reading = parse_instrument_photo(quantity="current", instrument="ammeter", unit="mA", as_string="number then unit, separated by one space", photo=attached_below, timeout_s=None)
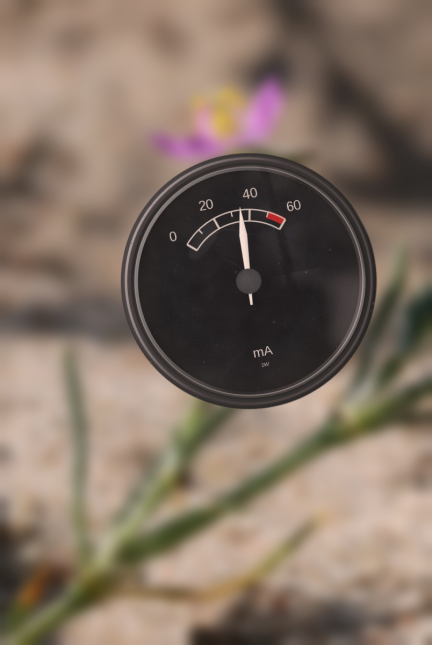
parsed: 35 mA
